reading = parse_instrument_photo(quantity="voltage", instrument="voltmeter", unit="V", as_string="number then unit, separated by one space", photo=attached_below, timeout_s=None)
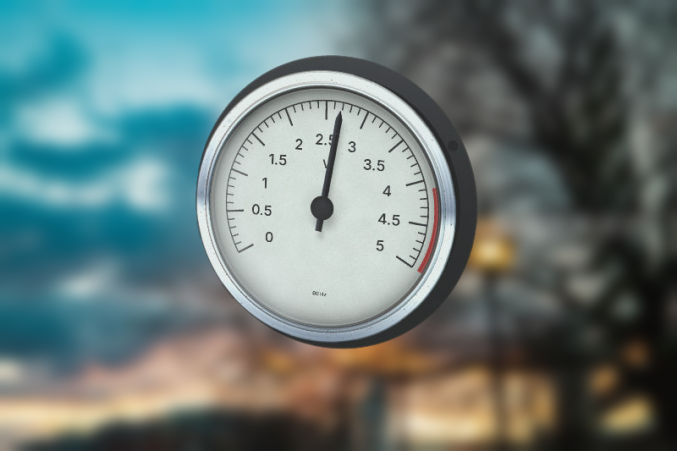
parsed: 2.7 V
